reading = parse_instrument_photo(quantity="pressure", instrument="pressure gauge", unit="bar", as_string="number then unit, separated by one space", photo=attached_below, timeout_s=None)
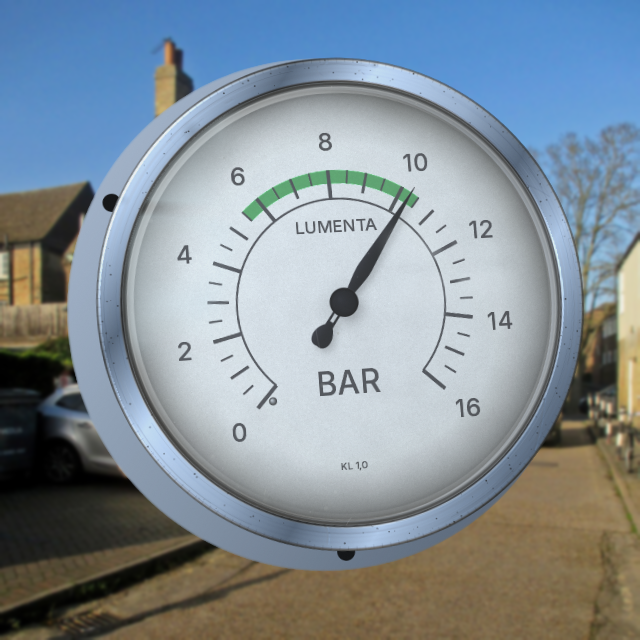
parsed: 10.25 bar
